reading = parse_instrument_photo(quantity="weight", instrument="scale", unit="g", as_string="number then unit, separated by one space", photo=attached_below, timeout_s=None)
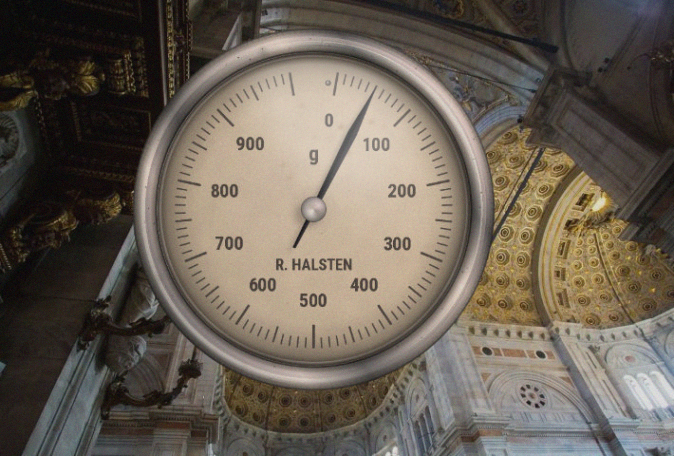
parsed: 50 g
